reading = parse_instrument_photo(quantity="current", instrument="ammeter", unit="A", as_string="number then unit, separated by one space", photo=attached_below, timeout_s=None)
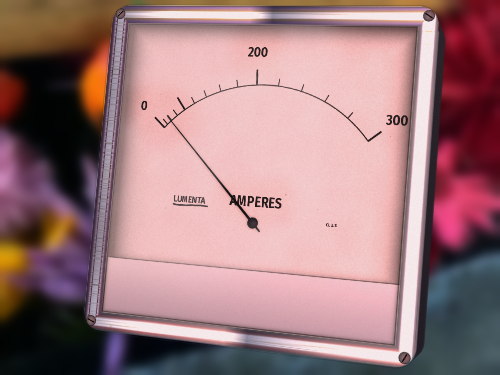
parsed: 60 A
